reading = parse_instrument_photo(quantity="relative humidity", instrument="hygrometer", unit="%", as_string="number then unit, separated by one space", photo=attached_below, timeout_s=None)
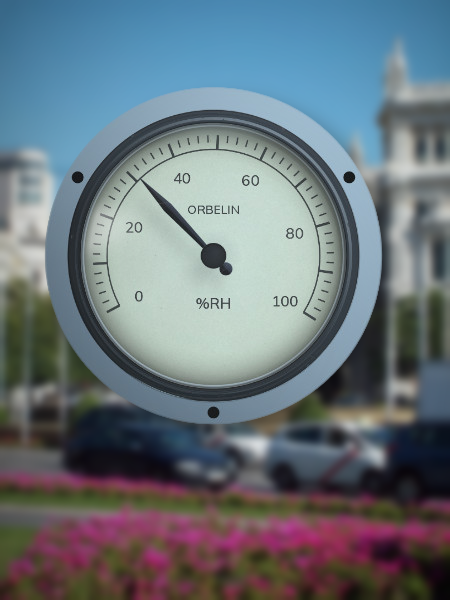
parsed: 31 %
